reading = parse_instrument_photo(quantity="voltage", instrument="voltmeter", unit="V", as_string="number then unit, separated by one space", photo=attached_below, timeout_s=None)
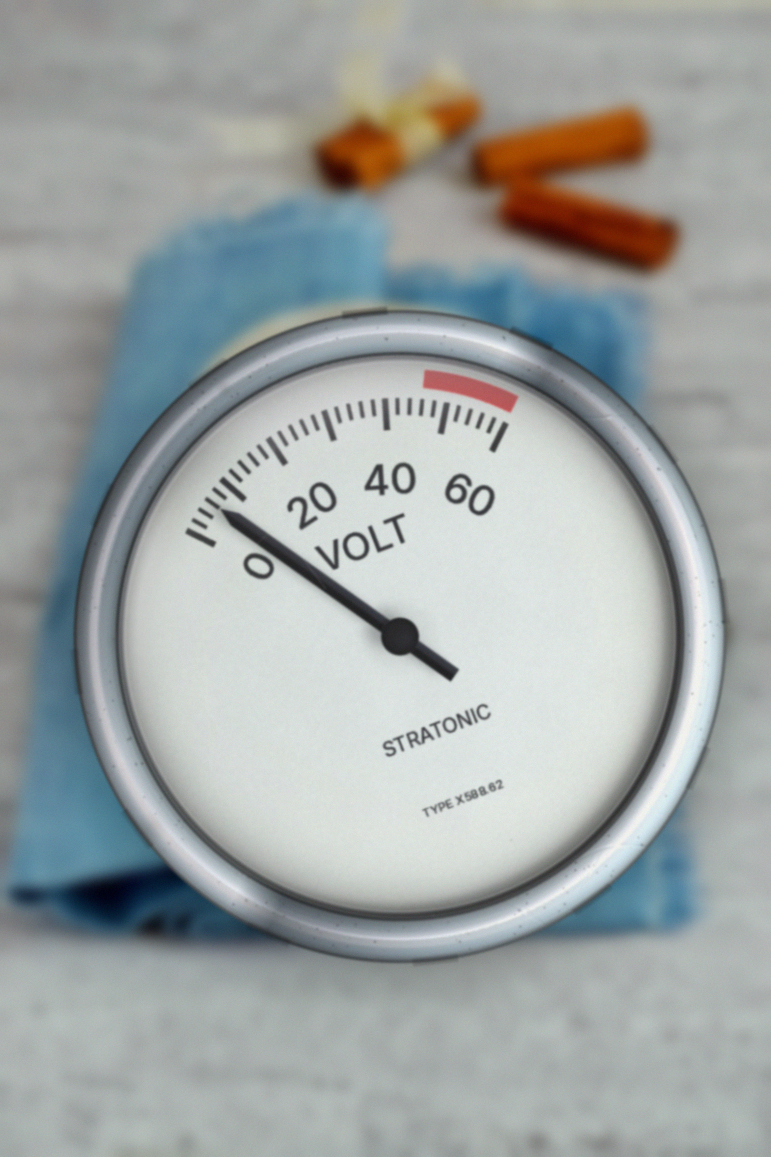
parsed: 6 V
